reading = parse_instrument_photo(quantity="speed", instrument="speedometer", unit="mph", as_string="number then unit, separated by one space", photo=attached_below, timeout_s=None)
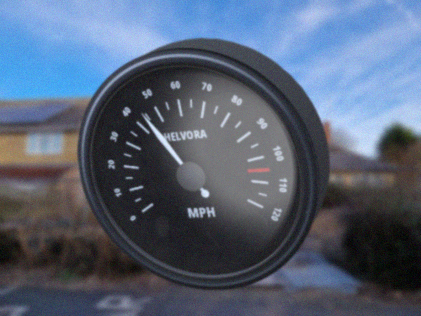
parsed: 45 mph
